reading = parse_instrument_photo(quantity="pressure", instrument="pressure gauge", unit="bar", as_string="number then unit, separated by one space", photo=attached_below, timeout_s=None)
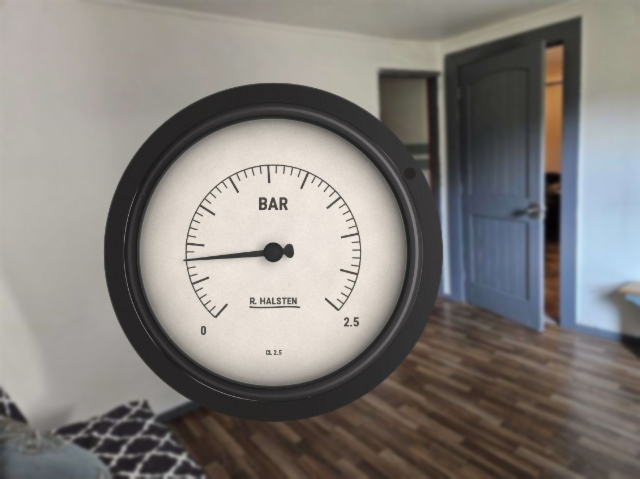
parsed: 0.4 bar
